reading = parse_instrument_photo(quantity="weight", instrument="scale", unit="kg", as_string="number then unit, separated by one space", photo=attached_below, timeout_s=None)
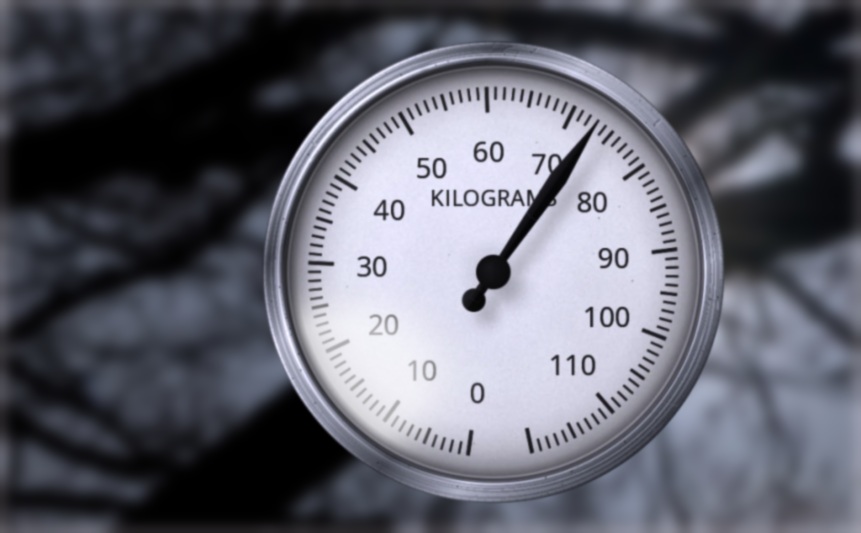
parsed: 73 kg
